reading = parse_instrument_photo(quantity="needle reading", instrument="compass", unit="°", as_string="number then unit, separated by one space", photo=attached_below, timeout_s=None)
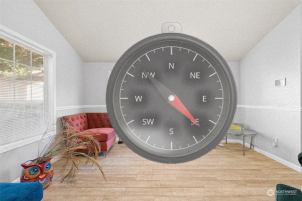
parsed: 135 °
